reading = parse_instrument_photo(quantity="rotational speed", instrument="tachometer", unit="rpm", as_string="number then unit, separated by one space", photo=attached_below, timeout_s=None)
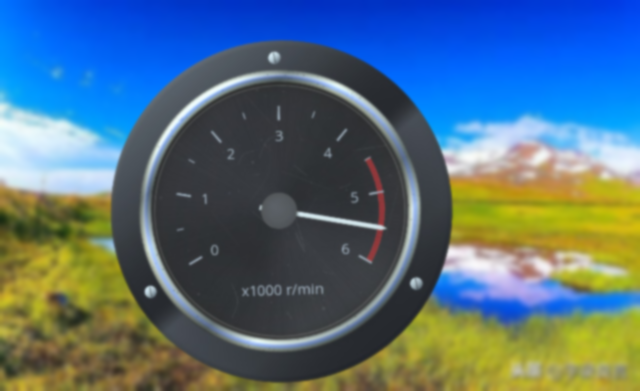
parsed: 5500 rpm
